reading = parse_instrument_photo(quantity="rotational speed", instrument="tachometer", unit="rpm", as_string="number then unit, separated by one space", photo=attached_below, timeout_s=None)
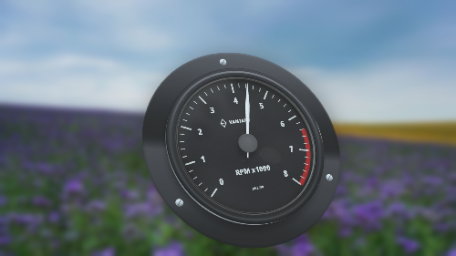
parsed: 4400 rpm
